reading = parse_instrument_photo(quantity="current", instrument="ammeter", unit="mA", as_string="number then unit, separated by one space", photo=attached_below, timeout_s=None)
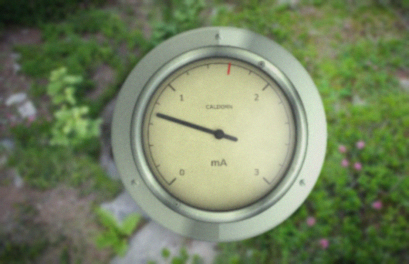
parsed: 0.7 mA
